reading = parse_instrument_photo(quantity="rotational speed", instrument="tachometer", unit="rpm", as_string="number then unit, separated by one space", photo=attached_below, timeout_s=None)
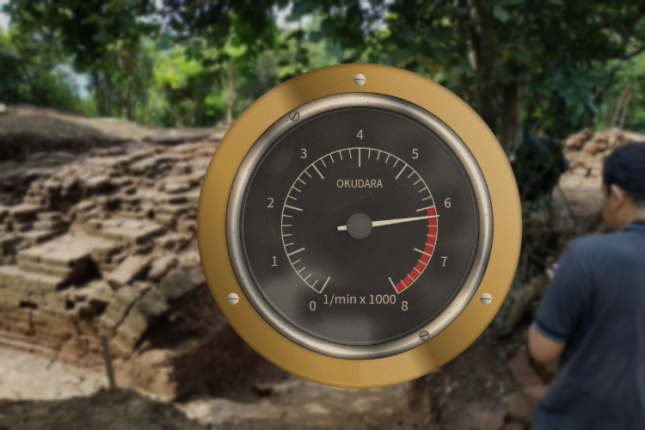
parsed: 6200 rpm
